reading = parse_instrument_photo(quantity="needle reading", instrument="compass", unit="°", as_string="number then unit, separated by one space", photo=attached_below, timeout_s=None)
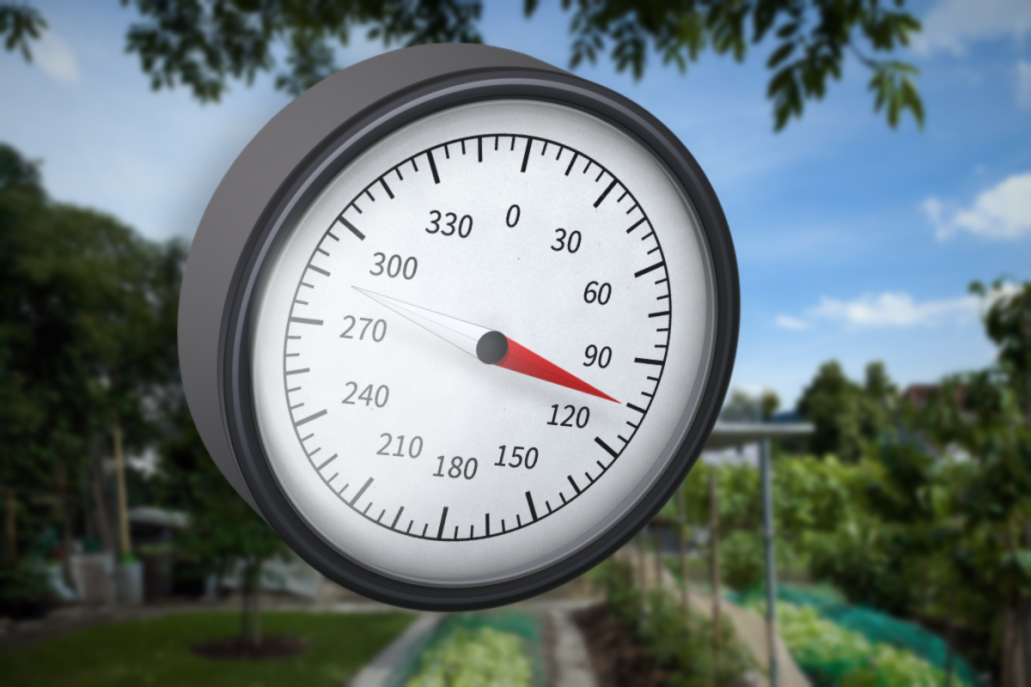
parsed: 105 °
